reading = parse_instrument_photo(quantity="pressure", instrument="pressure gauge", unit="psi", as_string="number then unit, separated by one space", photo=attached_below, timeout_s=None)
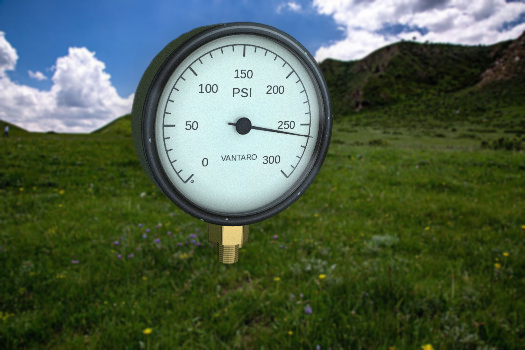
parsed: 260 psi
